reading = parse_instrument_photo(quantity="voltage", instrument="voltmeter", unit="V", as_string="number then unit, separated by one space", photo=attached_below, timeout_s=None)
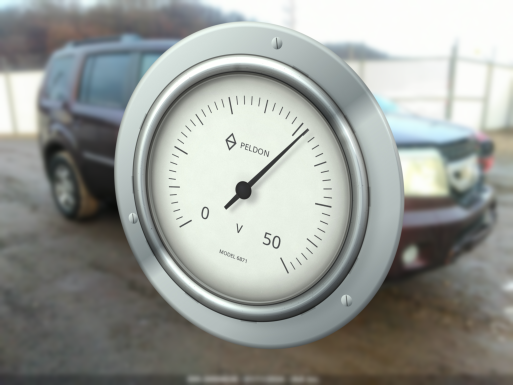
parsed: 31 V
